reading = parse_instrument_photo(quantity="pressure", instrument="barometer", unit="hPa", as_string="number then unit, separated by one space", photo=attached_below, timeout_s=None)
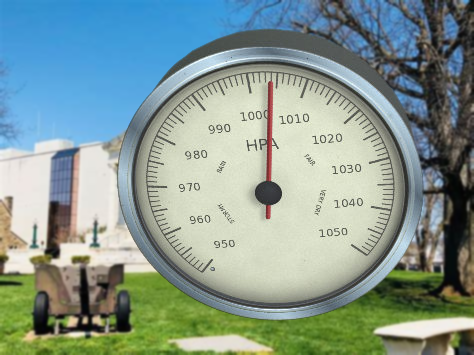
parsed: 1004 hPa
